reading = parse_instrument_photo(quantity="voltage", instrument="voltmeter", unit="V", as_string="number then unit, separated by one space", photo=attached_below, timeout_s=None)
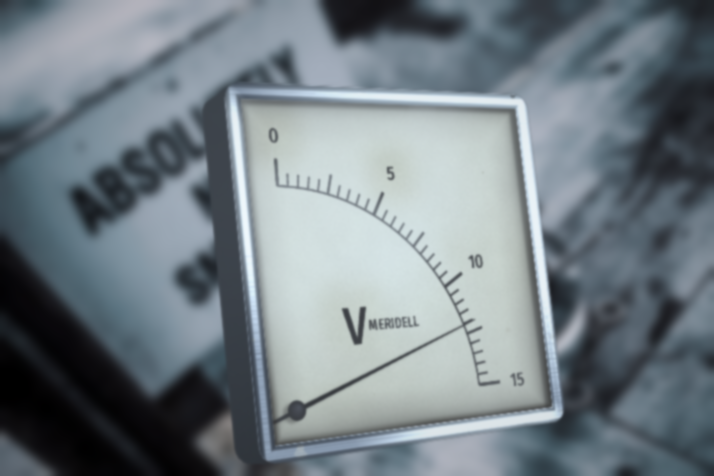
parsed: 12 V
